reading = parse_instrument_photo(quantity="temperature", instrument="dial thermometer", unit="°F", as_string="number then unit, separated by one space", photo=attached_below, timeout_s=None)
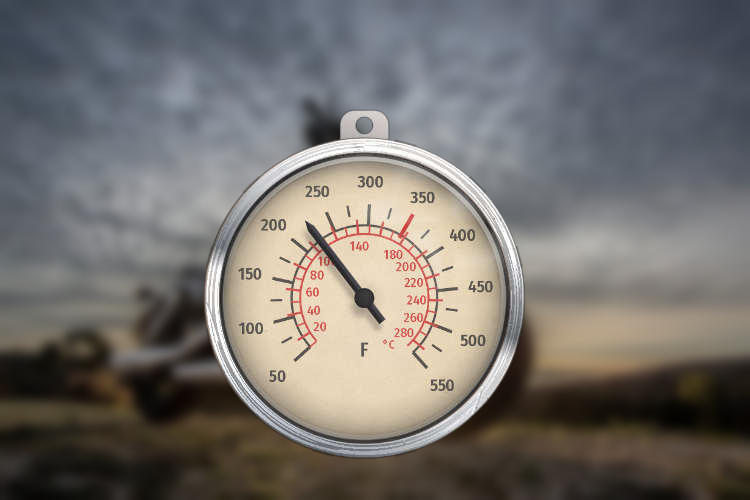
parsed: 225 °F
